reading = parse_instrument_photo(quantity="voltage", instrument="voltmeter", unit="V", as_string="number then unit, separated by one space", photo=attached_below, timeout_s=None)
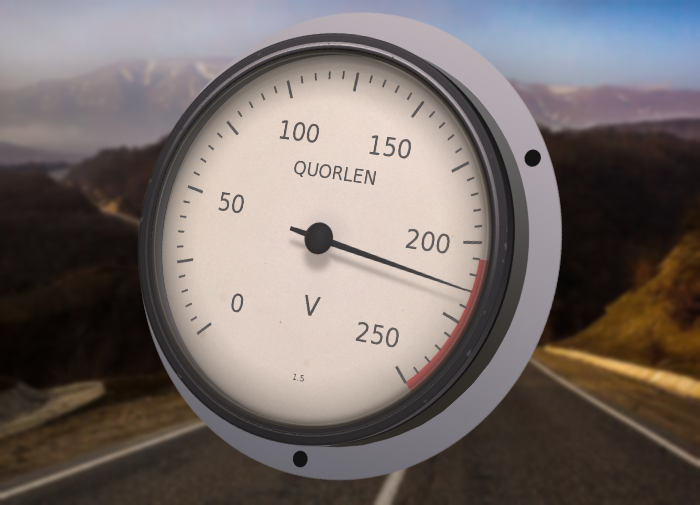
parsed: 215 V
